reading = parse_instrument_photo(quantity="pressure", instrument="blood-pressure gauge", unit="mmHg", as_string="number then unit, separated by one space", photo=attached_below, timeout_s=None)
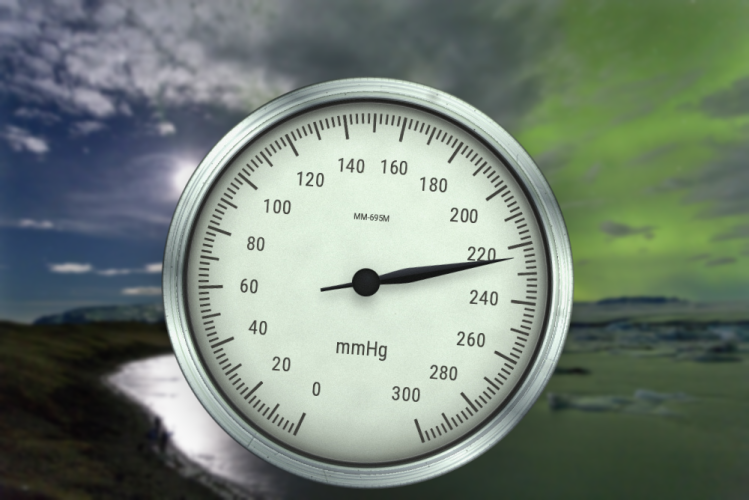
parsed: 224 mmHg
